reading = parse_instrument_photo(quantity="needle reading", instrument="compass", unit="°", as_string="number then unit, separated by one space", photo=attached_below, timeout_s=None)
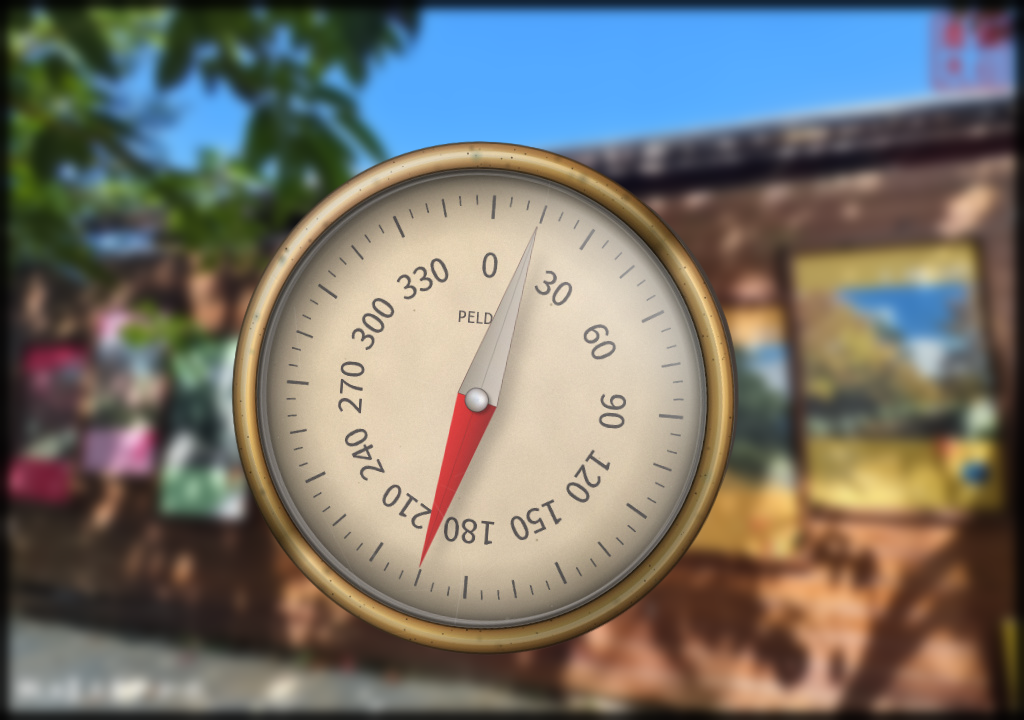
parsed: 195 °
